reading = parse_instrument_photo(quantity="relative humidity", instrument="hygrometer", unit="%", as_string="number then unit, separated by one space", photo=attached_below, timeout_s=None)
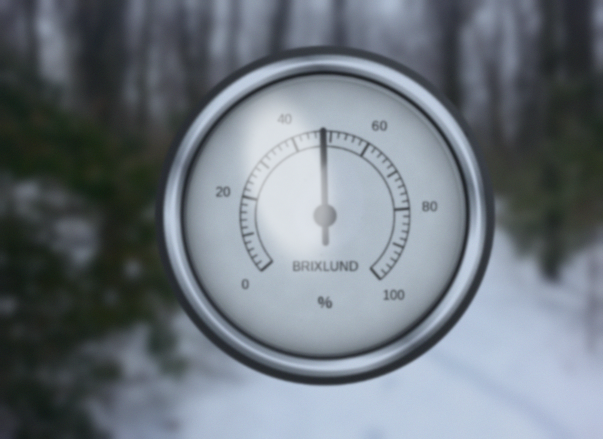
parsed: 48 %
